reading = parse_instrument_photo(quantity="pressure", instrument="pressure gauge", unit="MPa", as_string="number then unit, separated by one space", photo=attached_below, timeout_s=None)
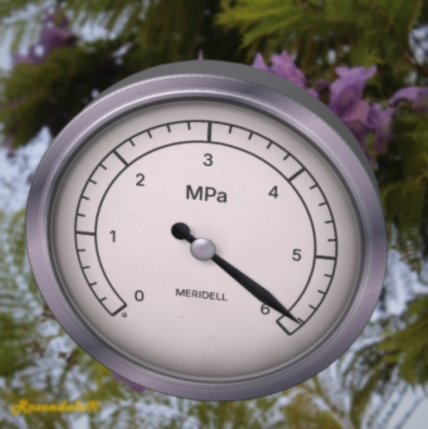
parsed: 5.8 MPa
